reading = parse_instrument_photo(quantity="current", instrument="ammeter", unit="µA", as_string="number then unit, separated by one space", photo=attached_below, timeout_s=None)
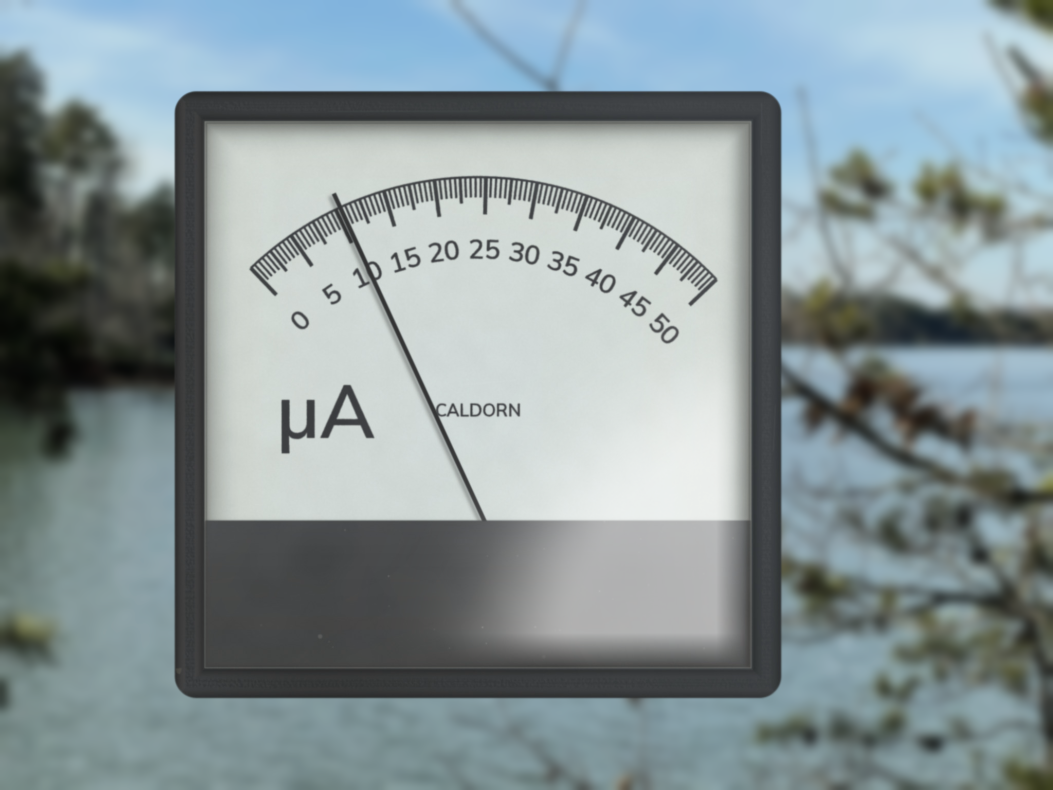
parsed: 10.5 µA
